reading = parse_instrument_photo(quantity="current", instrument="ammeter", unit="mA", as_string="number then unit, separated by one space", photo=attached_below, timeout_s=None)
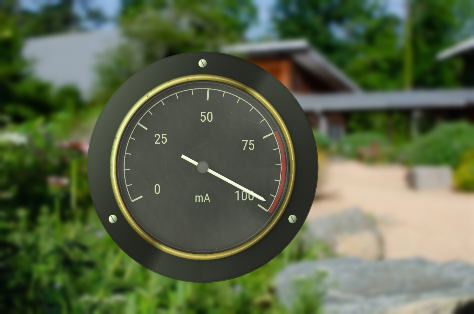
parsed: 97.5 mA
